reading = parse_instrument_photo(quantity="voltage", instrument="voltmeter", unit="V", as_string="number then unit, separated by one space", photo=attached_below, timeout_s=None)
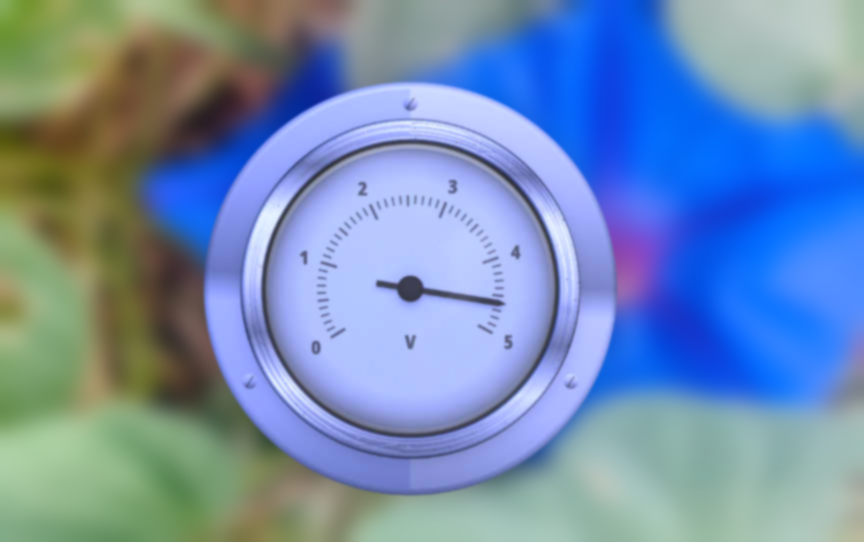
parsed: 4.6 V
